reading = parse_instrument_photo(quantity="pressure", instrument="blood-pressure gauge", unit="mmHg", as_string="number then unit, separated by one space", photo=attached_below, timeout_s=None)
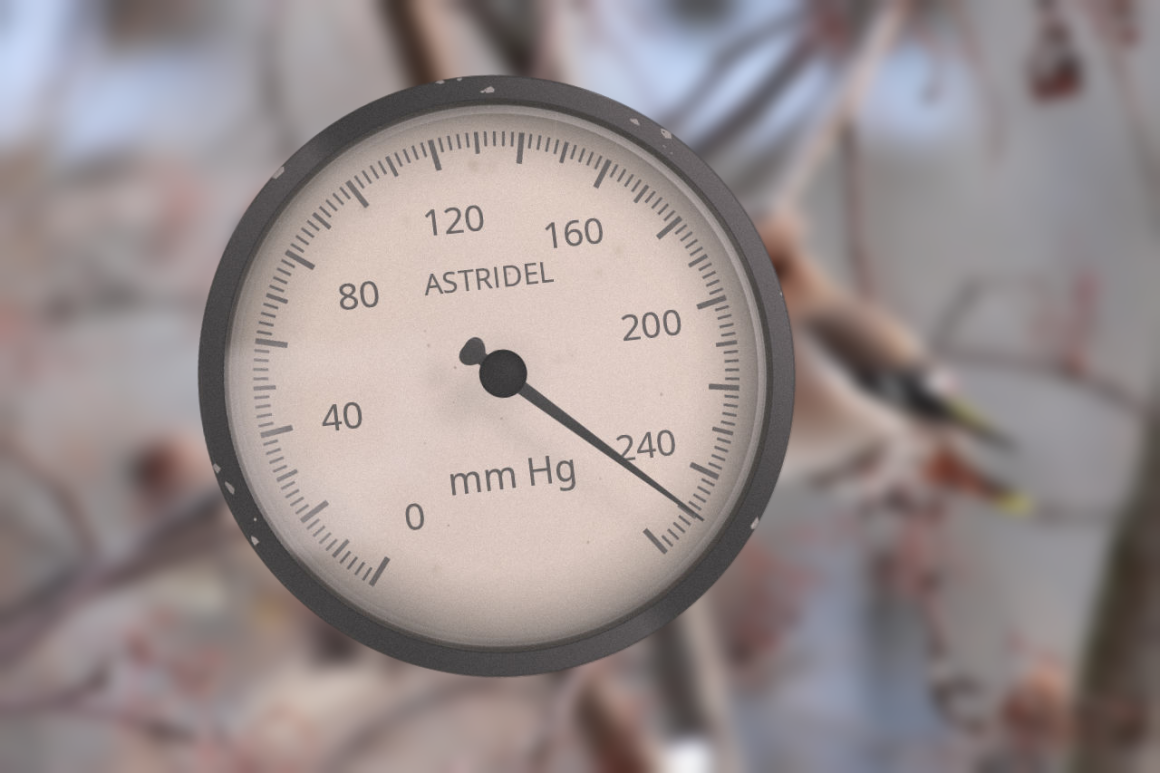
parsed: 250 mmHg
